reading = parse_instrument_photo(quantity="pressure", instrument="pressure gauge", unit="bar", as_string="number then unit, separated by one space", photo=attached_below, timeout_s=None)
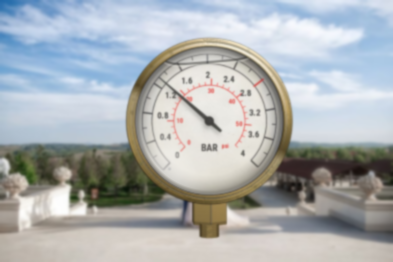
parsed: 1.3 bar
